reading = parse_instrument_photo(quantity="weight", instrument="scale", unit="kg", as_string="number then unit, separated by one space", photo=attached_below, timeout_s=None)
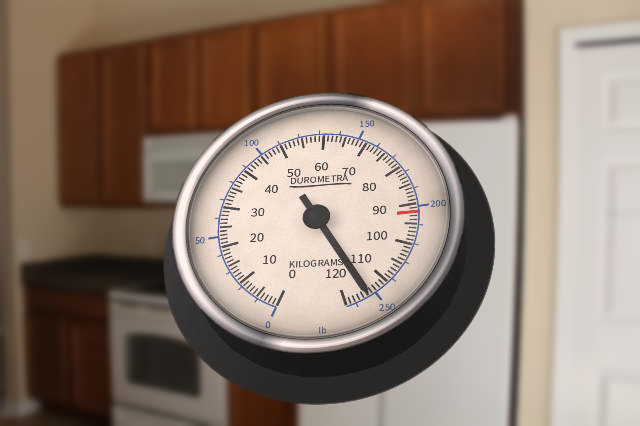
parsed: 115 kg
